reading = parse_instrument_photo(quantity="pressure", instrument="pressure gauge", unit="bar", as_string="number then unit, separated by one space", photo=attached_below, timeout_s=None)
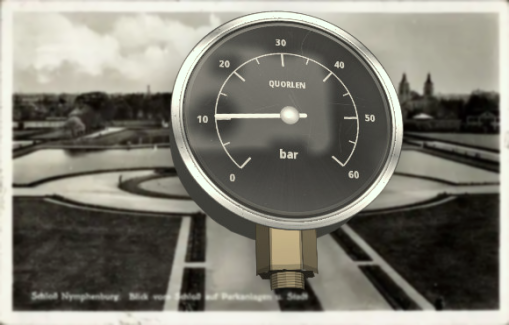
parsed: 10 bar
